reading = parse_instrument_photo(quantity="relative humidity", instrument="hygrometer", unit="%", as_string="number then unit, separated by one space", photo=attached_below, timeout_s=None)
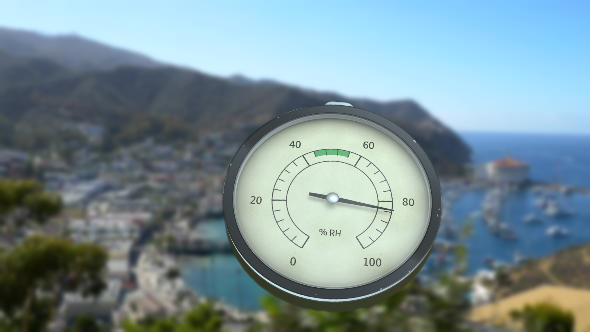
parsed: 84 %
